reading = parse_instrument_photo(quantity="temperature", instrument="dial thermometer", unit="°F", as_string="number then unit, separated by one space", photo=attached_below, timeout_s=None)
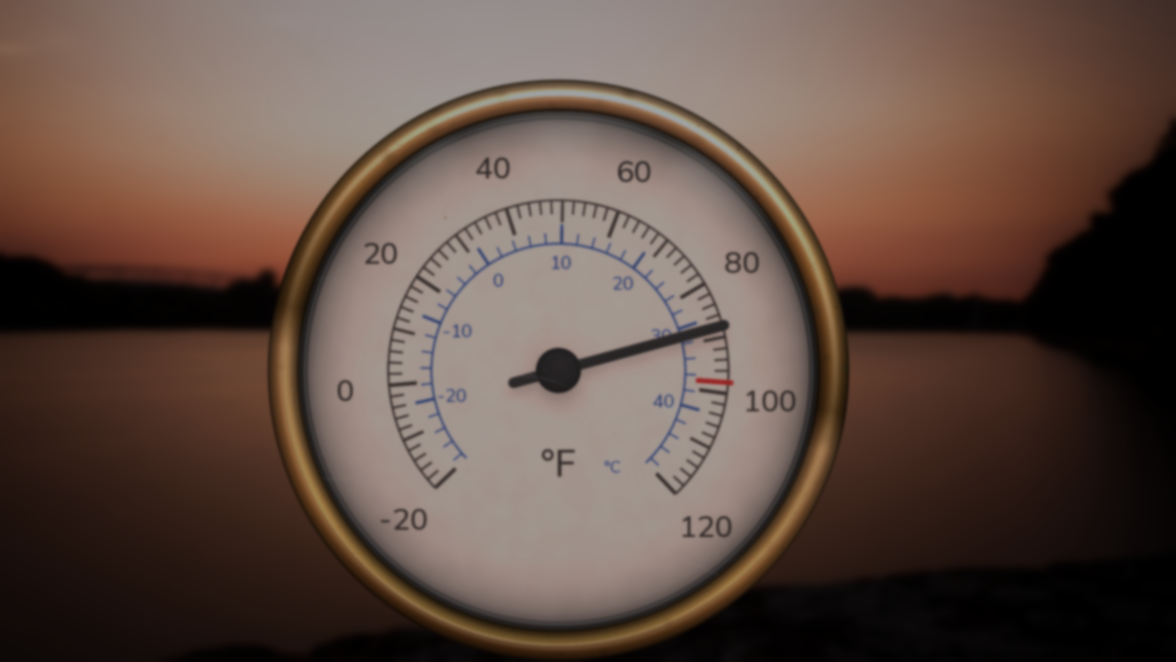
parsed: 88 °F
